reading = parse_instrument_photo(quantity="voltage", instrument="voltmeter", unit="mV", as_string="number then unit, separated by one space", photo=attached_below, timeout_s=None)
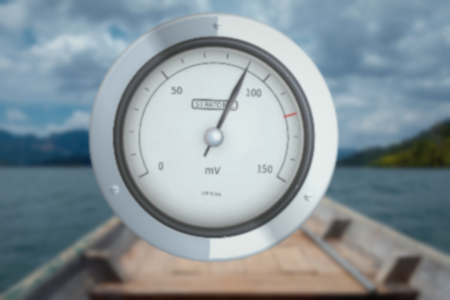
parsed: 90 mV
